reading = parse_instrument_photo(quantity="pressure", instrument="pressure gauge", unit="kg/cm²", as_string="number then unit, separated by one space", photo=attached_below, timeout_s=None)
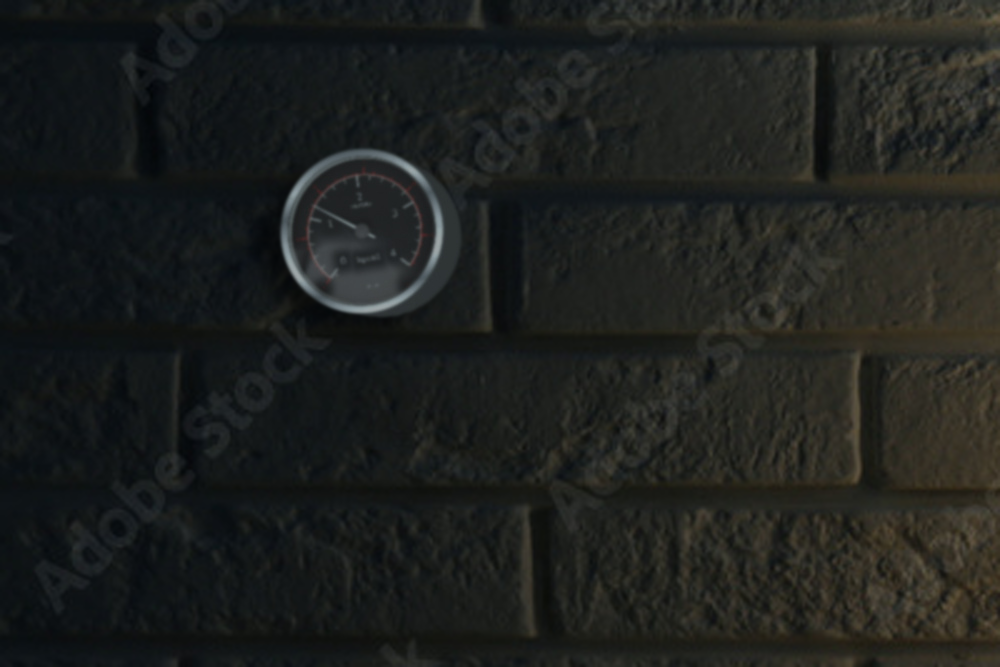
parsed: 1.2 kg/cm²
